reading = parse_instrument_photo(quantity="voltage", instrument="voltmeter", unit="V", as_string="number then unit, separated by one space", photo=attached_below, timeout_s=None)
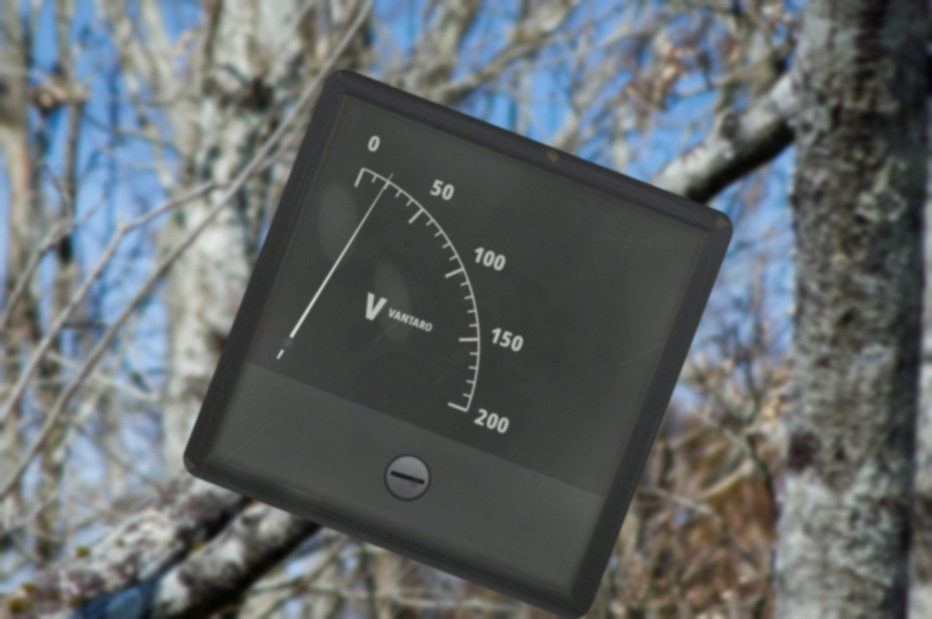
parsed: 20 V
